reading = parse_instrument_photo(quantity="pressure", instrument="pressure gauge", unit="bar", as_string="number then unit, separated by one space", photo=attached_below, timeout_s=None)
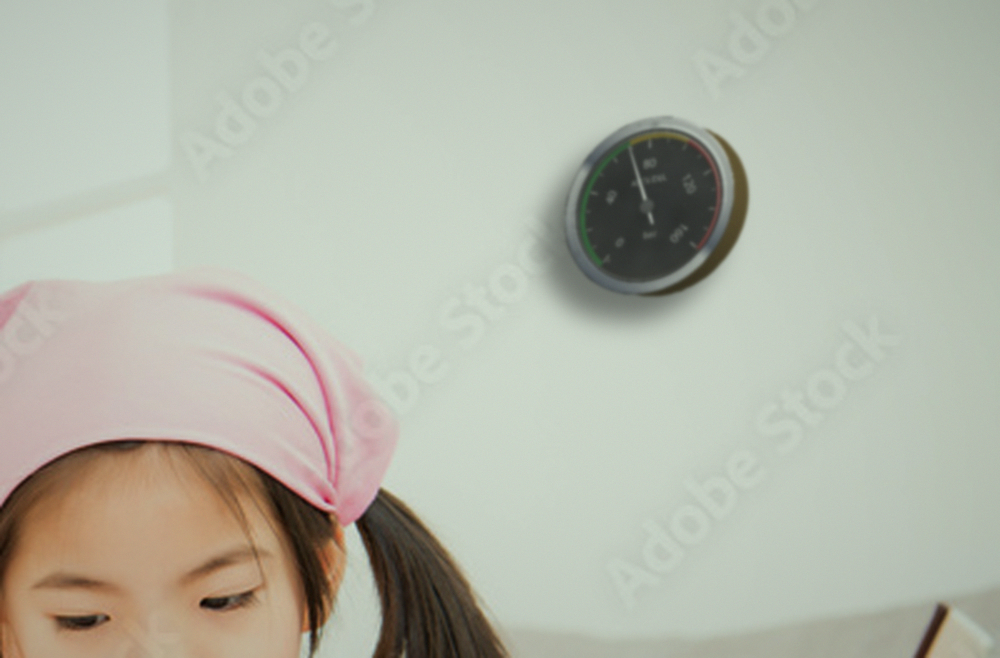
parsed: 70 bar
